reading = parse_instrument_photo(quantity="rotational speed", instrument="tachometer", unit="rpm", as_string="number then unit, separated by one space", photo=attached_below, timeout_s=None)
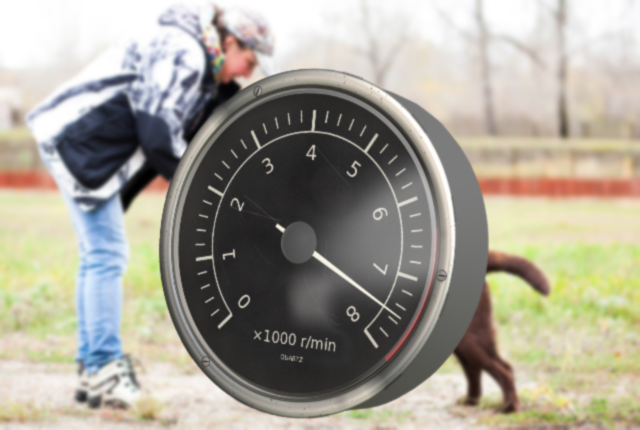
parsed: 7500 rpm
